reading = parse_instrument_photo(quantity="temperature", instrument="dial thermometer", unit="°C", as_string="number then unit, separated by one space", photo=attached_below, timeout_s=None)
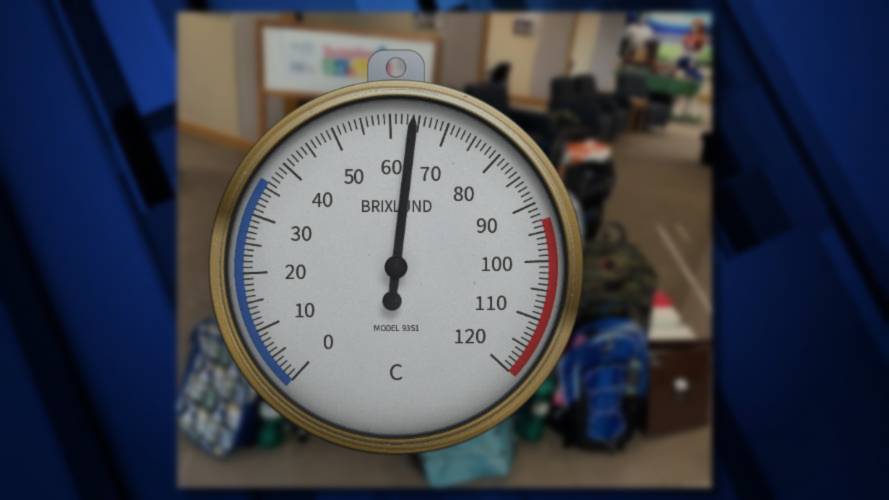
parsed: 64 °C
